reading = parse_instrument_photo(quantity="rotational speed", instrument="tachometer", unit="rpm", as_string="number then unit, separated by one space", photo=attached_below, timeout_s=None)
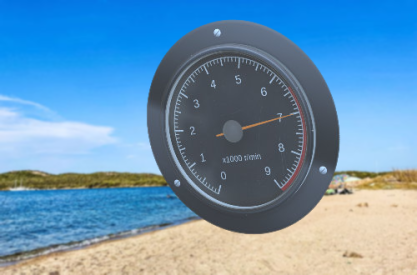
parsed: 7000 rpm
